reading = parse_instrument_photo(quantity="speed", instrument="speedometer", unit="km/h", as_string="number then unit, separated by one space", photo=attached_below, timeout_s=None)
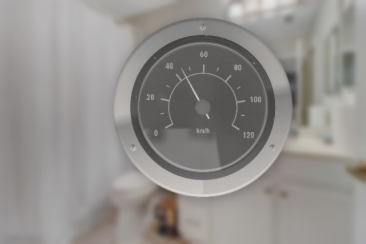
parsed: 45 km/h
